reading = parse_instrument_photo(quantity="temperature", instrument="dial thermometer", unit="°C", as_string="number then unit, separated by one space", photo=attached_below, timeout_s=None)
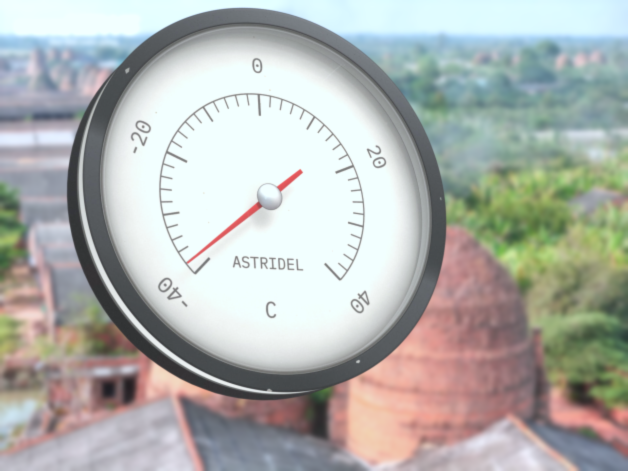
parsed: -38 °C
